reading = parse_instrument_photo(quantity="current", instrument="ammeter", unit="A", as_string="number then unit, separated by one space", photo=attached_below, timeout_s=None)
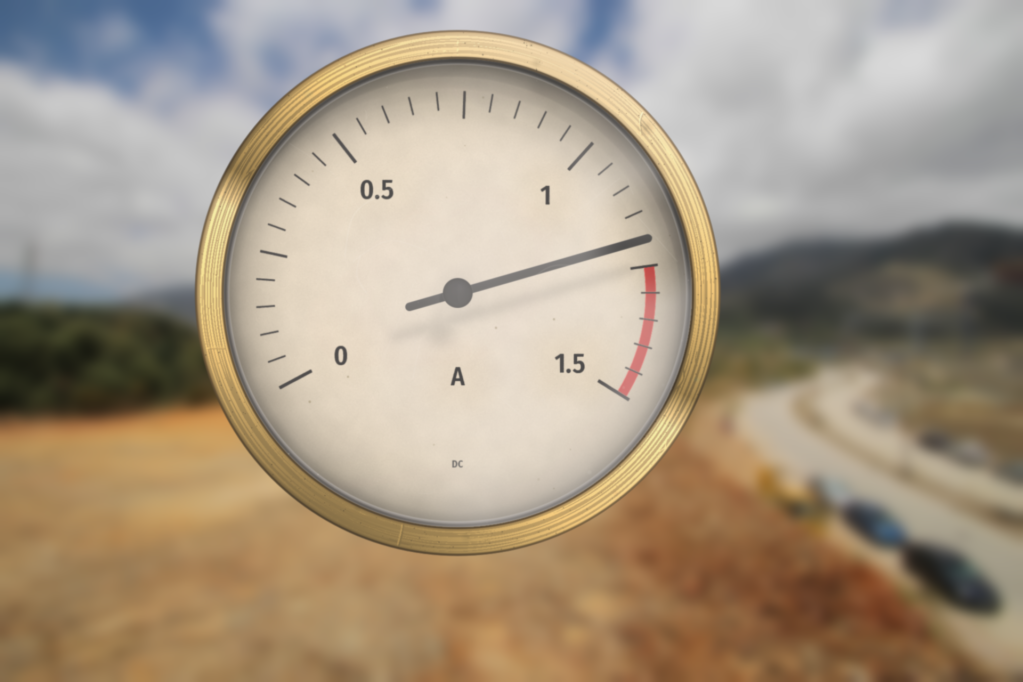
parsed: 1.2 A
